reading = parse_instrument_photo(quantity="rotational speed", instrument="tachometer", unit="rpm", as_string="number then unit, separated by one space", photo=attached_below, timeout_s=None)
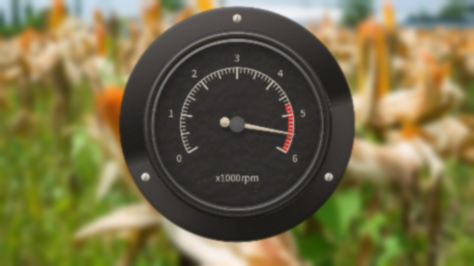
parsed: 5500 rpm
